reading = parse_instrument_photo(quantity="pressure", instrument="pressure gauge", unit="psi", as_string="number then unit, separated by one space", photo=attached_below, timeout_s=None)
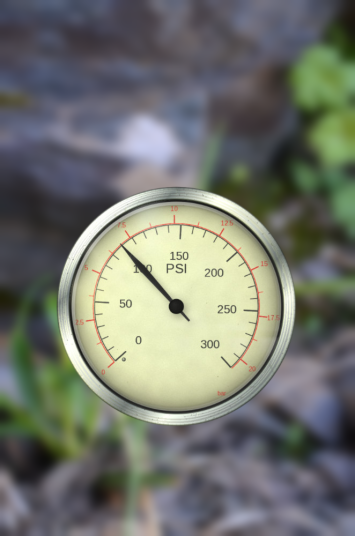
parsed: 100 psi
